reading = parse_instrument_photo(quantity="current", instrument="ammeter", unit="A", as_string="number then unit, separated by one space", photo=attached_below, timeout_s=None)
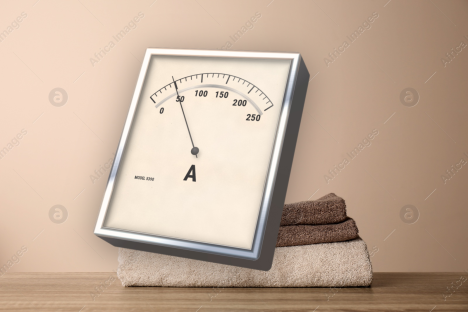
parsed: 50 A
